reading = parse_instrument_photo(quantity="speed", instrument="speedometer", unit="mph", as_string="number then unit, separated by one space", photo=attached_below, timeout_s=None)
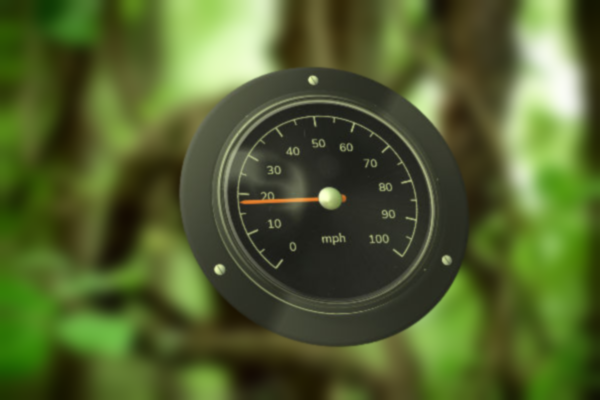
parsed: 17.5 mph
